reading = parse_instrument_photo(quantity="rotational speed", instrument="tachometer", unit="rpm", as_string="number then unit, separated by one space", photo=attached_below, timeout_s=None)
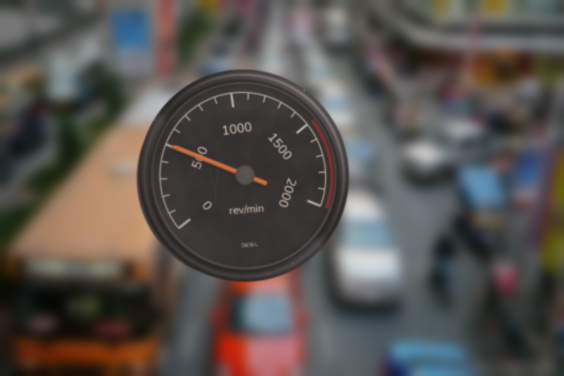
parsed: 500 rpm
